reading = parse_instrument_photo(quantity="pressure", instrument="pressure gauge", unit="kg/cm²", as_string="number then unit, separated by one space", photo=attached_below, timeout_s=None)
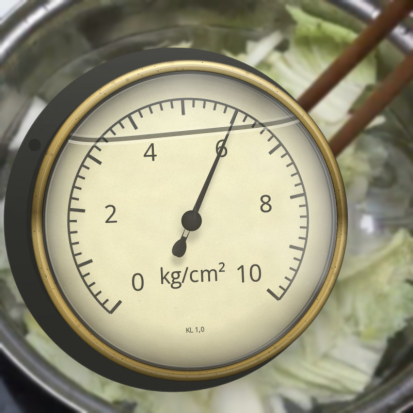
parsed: 6 kg/cm²
